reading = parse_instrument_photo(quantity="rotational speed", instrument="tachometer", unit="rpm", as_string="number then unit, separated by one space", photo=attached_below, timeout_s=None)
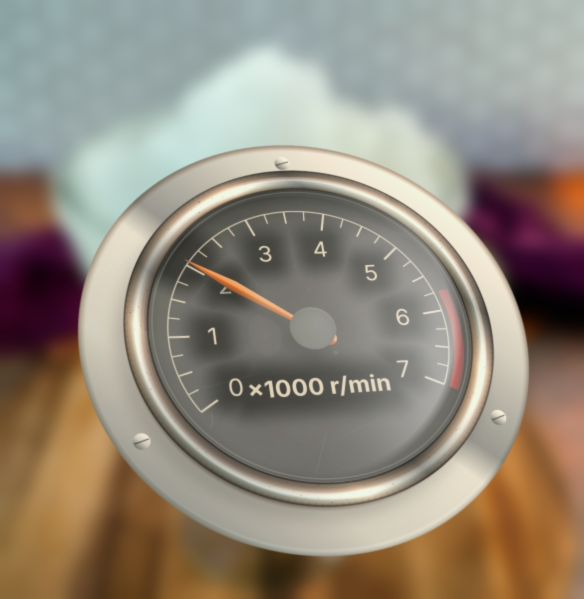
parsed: 2000 rpm
